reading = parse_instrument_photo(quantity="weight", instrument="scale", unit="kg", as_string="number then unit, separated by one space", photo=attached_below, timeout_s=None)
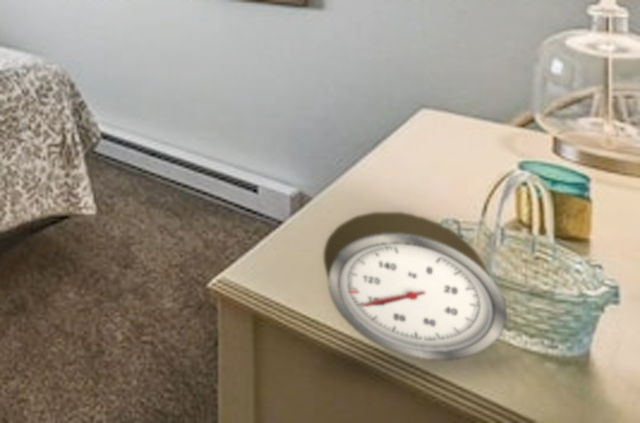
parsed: 100 kg
